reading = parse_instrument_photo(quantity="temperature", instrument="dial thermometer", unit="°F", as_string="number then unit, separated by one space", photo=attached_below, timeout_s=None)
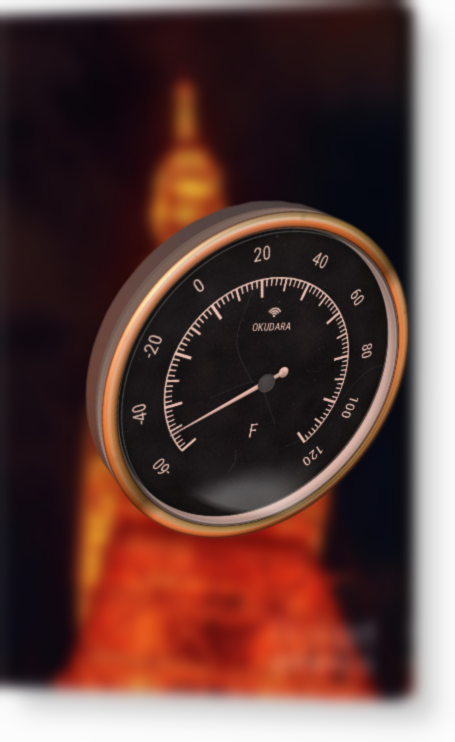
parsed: -50 °F
